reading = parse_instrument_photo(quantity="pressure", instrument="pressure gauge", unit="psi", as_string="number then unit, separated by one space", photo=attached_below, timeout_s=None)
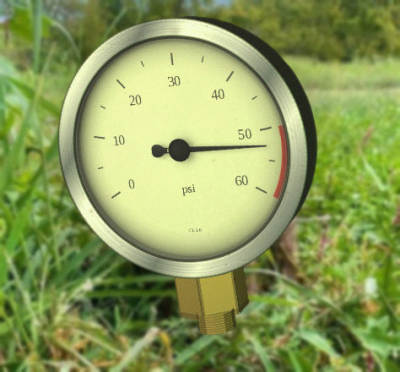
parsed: 52.5 psi
